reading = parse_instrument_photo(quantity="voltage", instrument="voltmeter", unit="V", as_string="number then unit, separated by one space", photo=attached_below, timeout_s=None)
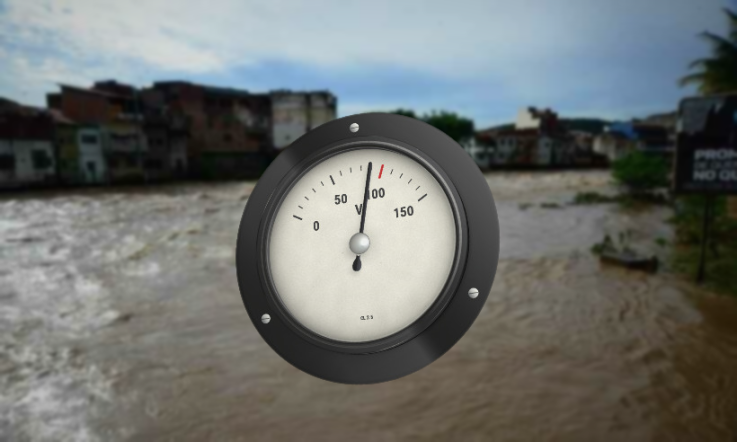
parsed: 90 V
